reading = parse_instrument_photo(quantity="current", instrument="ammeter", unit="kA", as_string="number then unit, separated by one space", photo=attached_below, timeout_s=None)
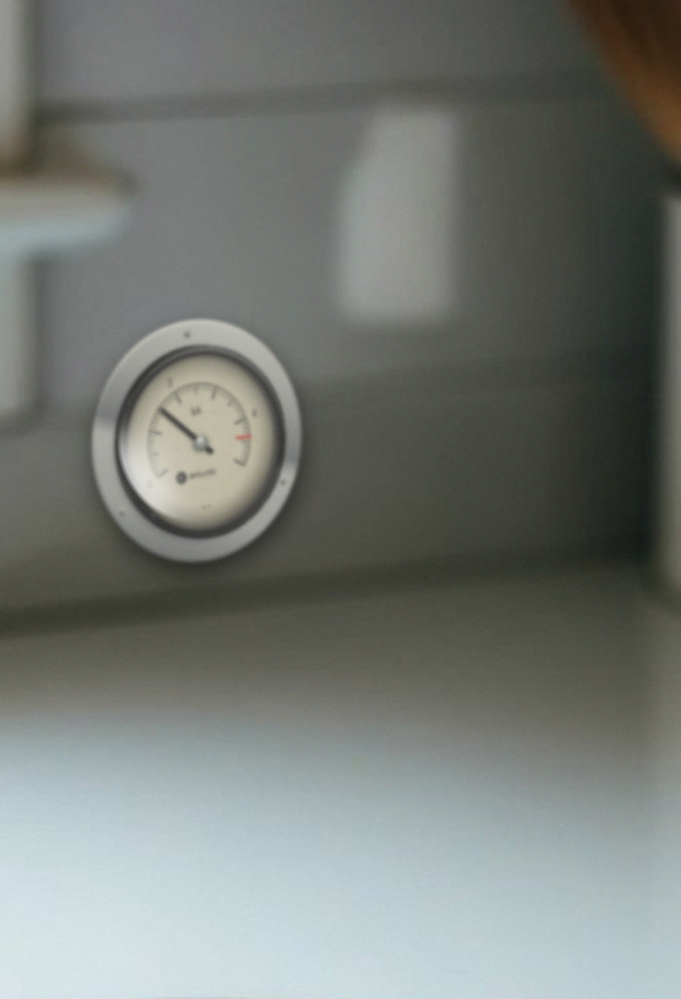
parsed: 1.5 kA
